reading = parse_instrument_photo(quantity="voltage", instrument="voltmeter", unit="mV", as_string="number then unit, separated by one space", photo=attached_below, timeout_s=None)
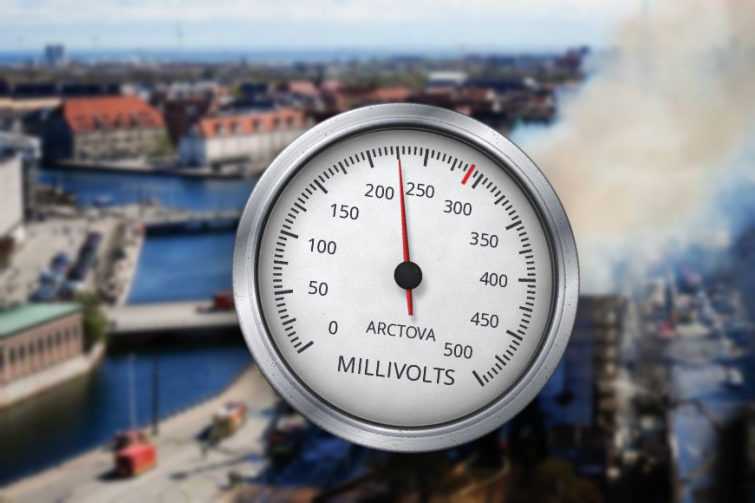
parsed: 225 mV
